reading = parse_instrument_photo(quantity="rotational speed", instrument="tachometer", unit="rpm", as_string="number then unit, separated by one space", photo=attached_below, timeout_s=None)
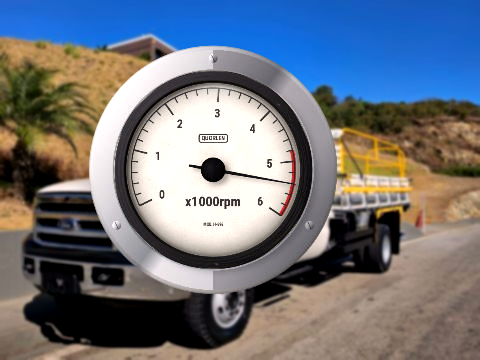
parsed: 5400 rpm
